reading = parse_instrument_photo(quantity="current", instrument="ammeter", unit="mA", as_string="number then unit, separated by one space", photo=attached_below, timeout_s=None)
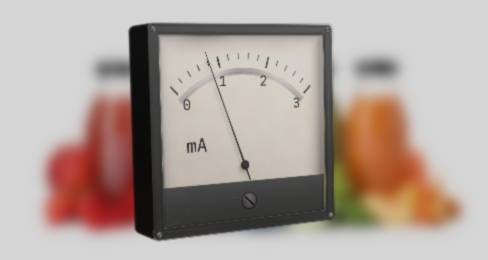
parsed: 0.8 mA
